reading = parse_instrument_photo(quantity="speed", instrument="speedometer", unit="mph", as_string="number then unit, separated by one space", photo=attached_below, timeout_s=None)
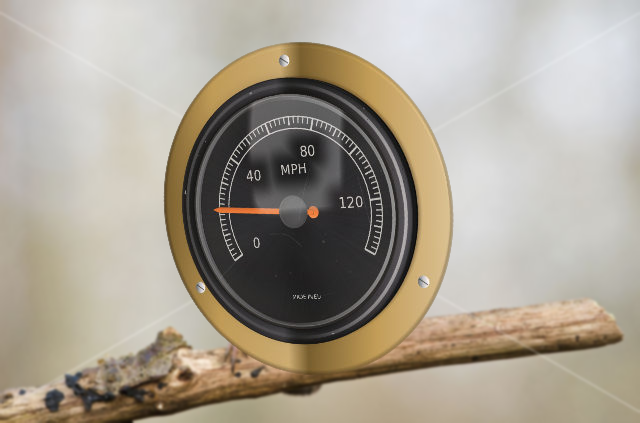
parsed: 20 mph
